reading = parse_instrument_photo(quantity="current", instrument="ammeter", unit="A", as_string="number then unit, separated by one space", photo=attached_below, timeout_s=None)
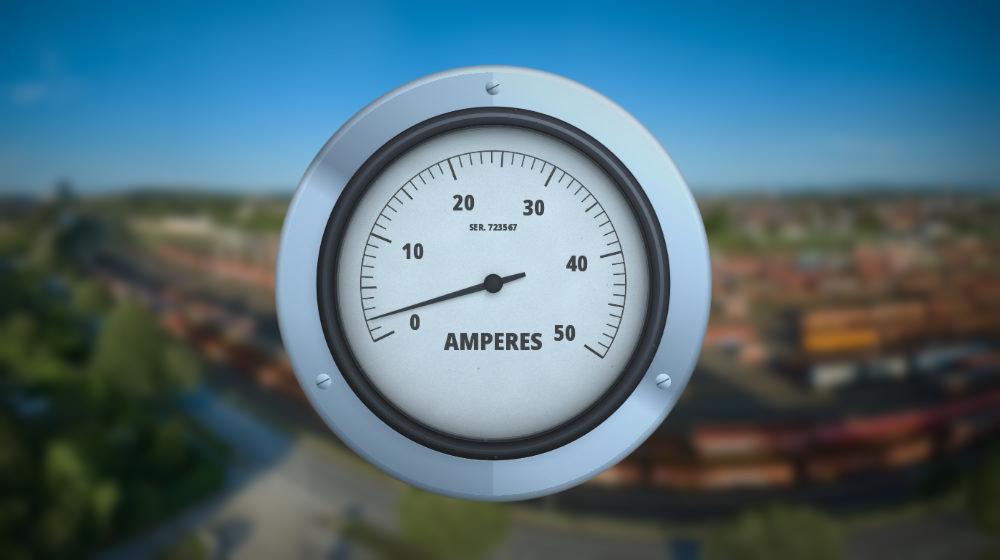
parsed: 2 A
